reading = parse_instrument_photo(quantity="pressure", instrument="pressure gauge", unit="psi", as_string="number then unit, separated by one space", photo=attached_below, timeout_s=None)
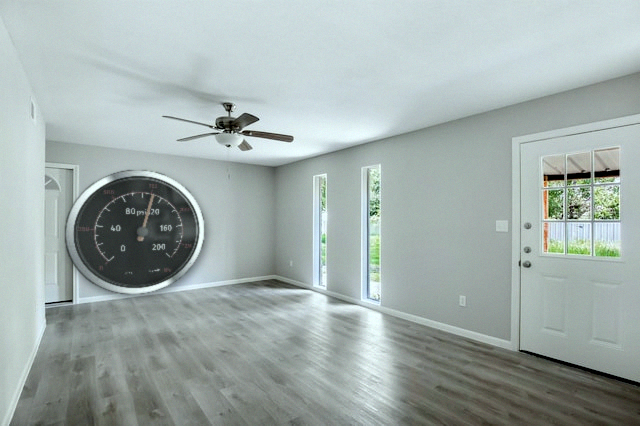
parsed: 110 psi
